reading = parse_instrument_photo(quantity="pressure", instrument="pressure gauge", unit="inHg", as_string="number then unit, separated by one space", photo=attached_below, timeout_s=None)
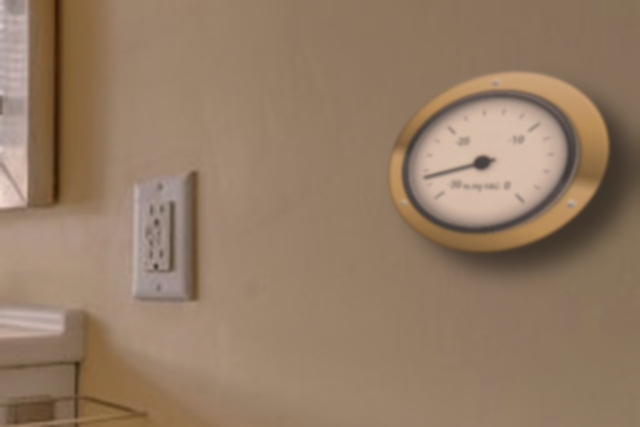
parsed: -27 inHg
